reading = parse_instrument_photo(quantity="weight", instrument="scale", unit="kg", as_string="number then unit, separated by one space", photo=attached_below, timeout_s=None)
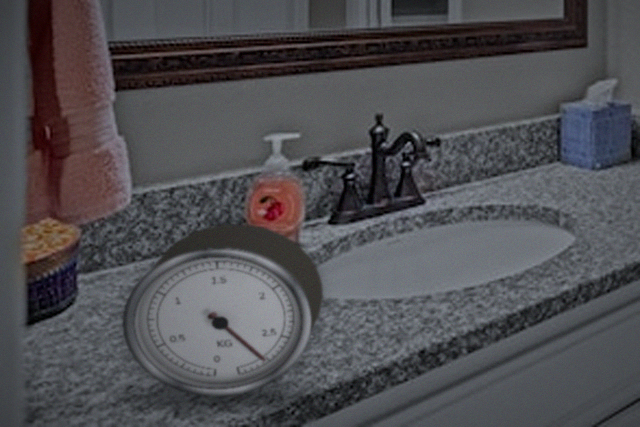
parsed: 2.75 kg
